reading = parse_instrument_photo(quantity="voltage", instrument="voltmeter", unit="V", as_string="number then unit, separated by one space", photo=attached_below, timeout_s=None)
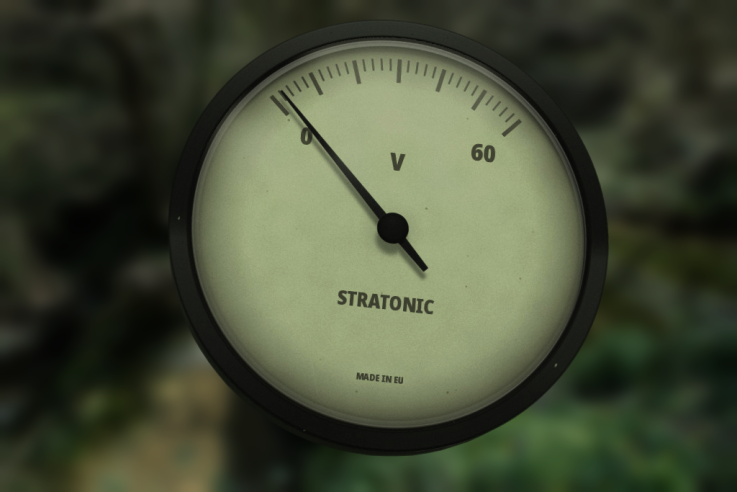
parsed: 2 V
